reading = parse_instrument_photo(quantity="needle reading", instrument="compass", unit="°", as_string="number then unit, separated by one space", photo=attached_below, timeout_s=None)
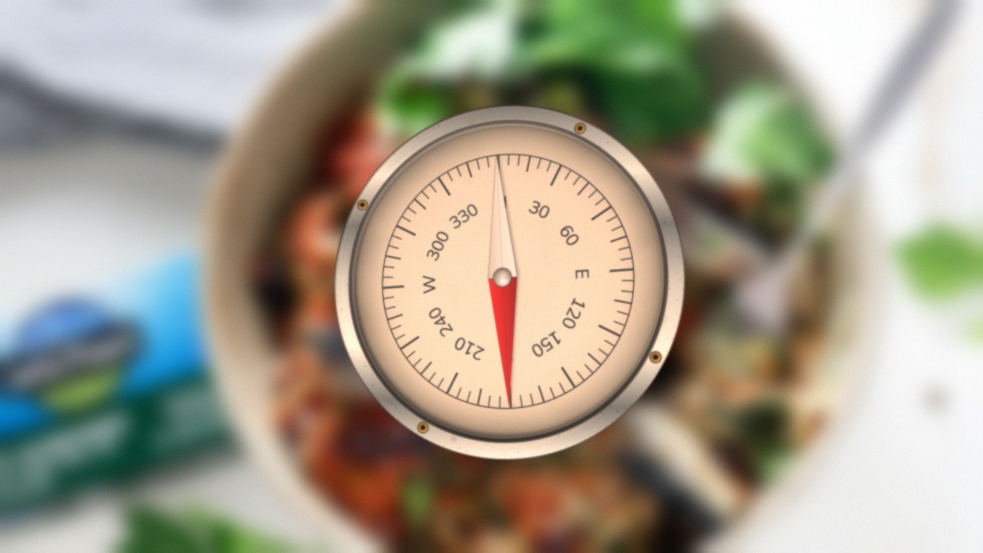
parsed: 180 °
